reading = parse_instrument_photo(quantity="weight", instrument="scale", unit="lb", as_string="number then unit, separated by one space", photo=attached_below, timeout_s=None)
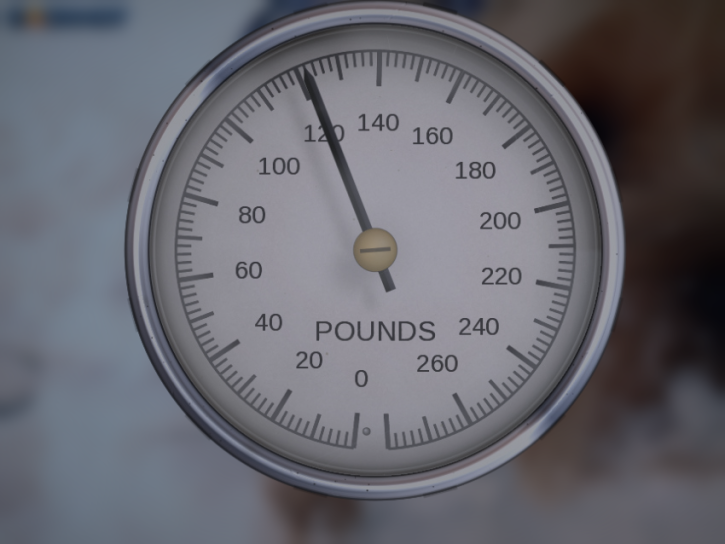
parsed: 122 lb
